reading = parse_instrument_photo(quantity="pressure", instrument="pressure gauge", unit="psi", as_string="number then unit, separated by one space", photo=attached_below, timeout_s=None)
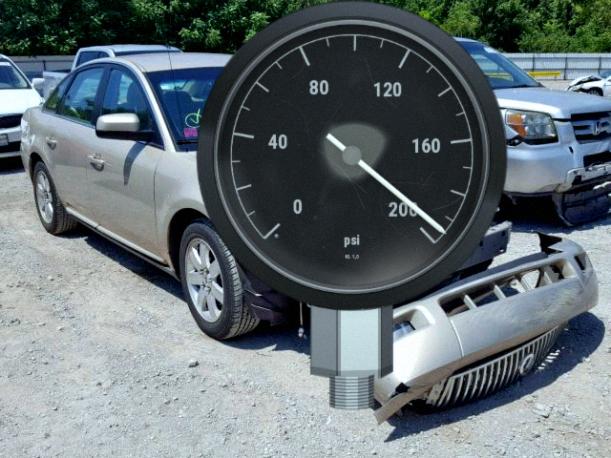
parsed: 195 psi
